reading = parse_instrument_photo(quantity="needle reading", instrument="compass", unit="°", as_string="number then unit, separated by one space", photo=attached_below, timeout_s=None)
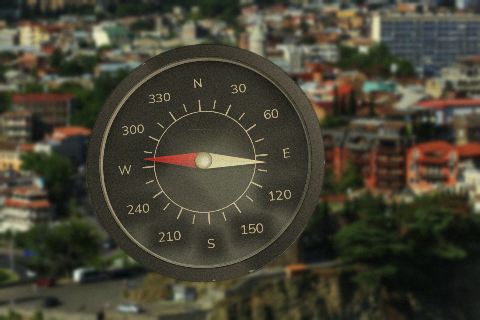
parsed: 277.5 °
